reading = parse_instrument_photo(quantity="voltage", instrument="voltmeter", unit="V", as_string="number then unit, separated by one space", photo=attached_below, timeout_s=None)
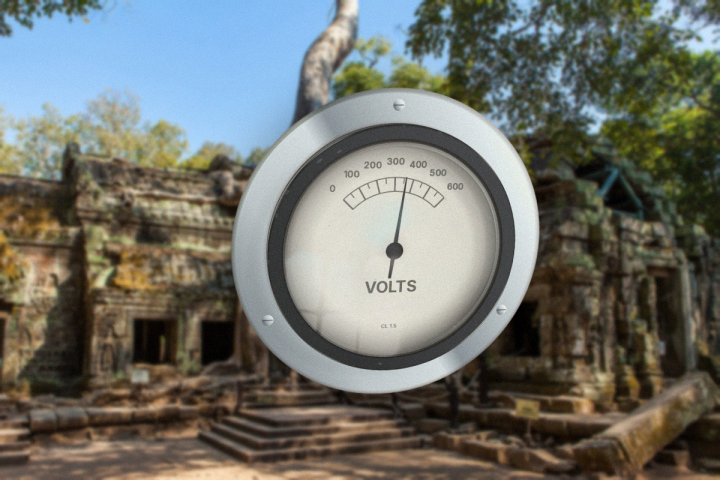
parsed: 350 V
